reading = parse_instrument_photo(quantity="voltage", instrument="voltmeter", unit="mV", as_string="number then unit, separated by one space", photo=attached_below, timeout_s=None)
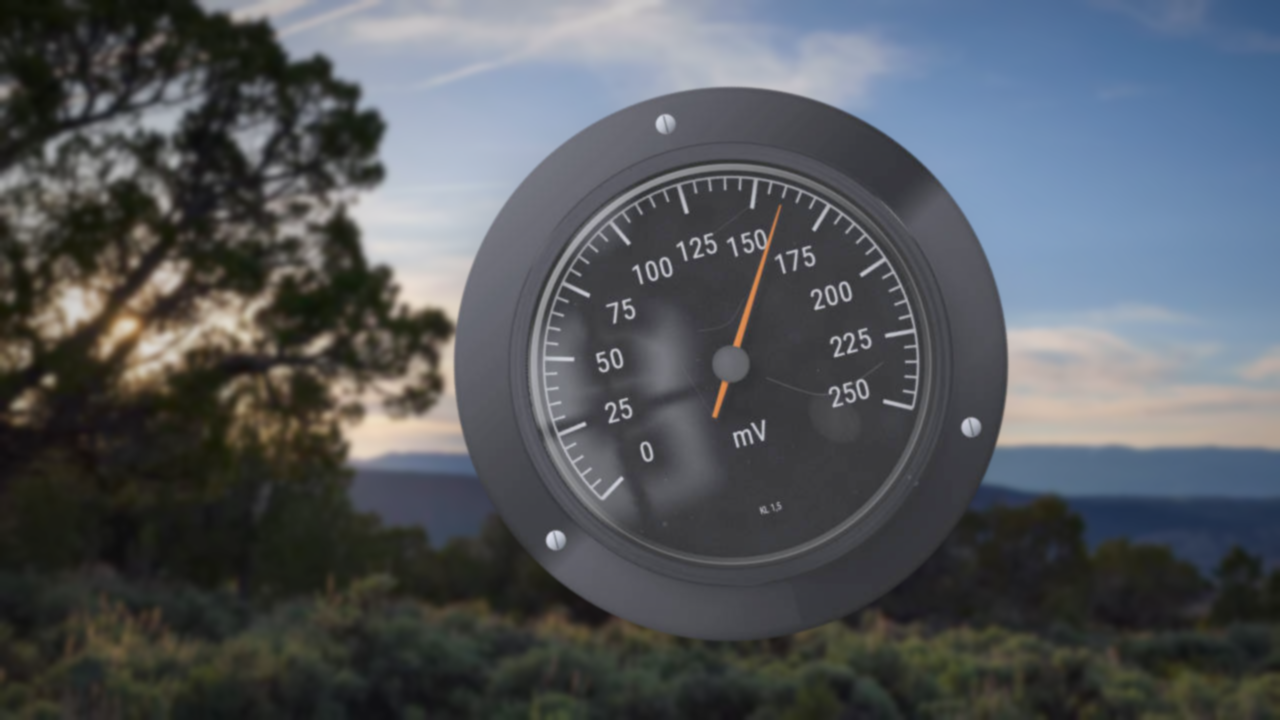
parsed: 160 mV
